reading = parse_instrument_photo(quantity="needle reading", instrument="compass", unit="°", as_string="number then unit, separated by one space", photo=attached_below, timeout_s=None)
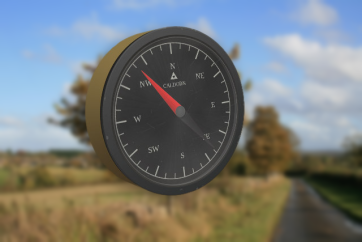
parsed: 320 °
